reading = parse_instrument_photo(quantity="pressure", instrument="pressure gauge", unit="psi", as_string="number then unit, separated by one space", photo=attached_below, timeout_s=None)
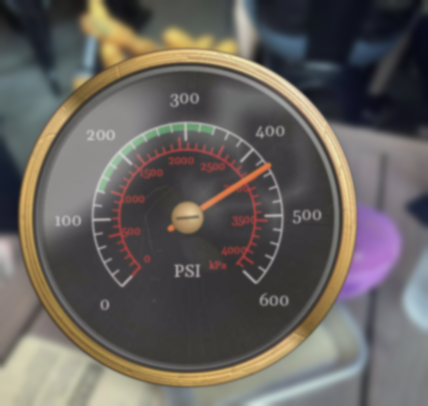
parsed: 430 psi
